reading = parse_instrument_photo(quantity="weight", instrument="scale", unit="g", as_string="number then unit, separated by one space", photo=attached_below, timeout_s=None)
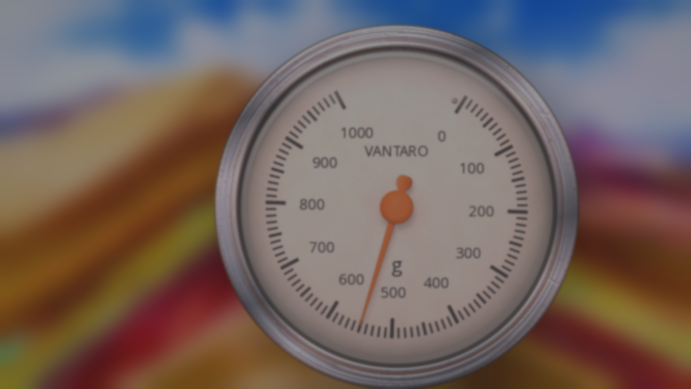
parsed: 550 g
